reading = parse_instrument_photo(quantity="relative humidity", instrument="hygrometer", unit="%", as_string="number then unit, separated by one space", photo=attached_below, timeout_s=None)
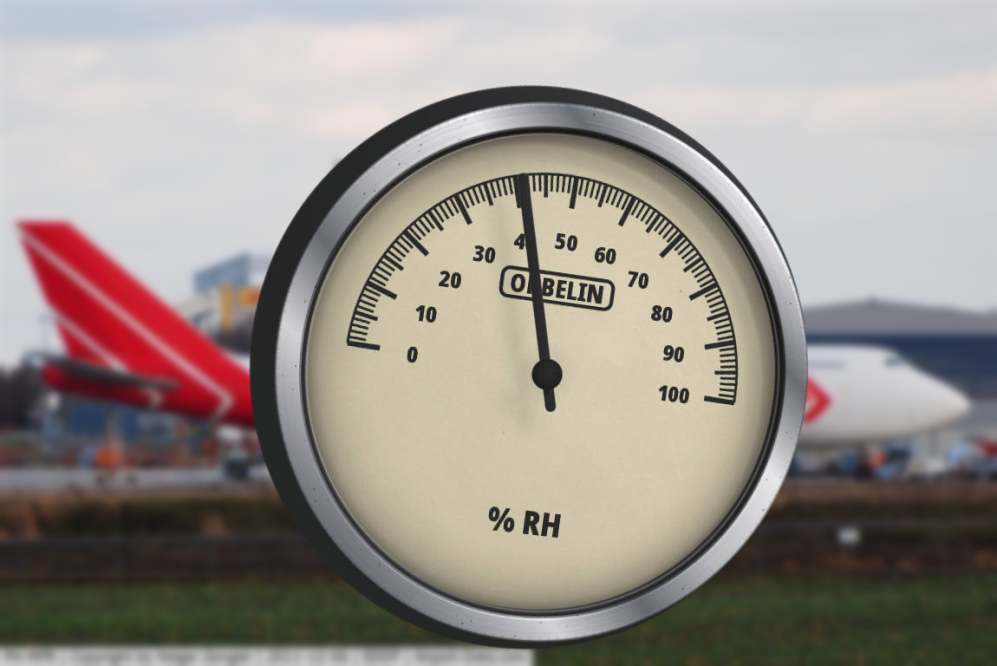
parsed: 41 %
